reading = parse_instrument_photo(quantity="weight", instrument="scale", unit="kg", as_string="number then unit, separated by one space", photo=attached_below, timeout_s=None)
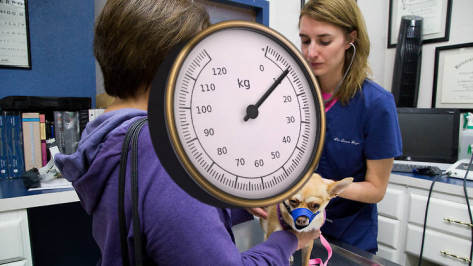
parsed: 10 kg
